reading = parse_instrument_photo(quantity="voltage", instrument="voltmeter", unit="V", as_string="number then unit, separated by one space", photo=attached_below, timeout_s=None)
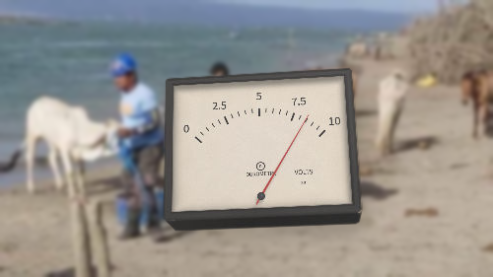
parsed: 8.5 V
